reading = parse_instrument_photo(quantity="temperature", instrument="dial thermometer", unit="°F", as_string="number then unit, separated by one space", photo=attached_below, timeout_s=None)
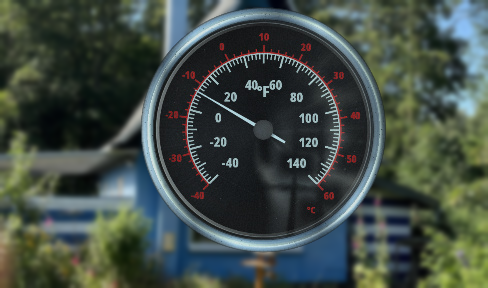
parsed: 10 °F
